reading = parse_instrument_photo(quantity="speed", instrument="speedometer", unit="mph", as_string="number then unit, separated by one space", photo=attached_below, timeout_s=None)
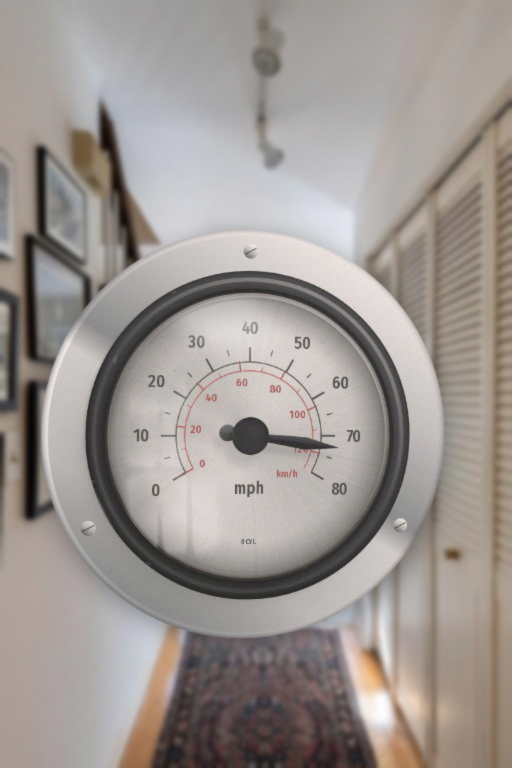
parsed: 72.5 mph
